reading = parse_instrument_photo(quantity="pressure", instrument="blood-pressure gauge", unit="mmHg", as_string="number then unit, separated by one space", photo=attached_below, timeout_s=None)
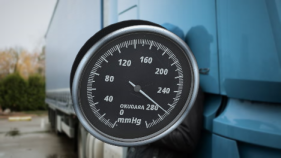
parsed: 270 mmHg
